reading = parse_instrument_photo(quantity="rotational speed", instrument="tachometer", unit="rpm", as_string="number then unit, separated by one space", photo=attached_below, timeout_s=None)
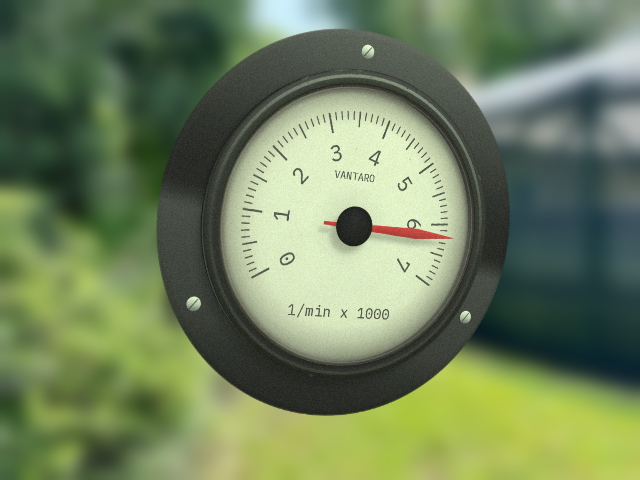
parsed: 6200 rpm
